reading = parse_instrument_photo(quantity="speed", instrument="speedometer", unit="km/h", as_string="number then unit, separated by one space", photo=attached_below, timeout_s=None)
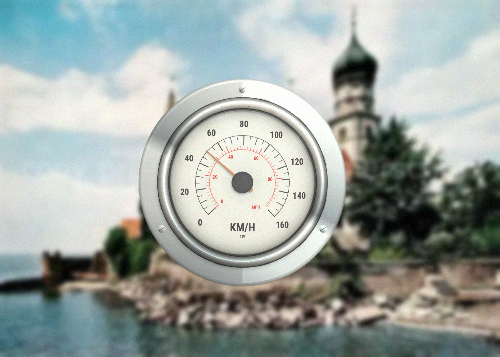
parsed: 50 km/h
